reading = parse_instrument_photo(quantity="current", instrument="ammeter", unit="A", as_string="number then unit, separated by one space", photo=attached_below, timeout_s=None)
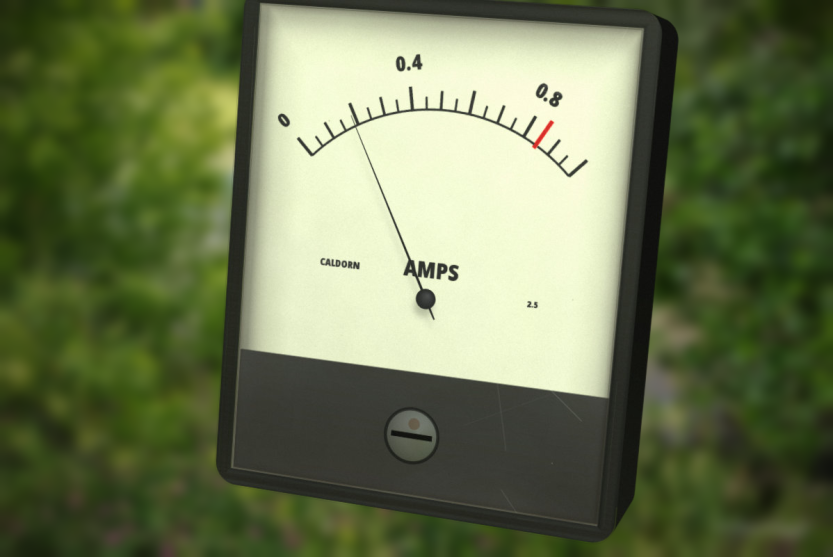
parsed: 0.2 A
